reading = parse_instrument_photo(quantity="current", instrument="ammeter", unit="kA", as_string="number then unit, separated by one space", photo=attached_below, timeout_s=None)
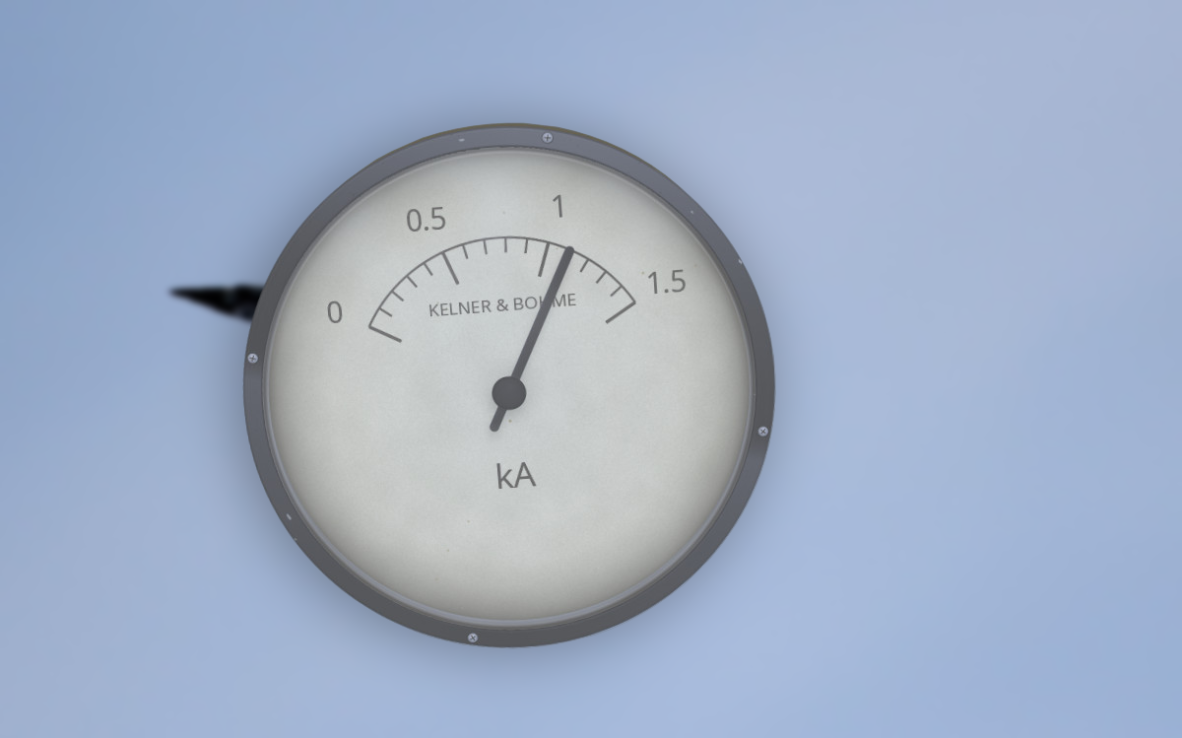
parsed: 1.1 kA
